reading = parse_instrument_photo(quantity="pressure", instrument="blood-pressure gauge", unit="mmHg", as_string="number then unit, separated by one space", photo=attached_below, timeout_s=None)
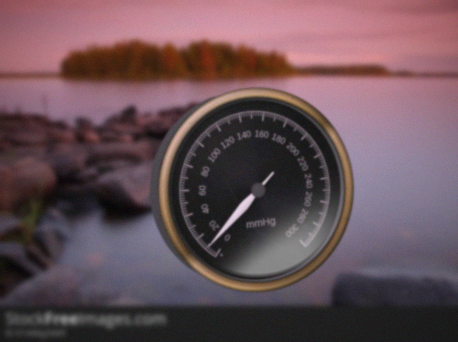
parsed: 10 mmHg
